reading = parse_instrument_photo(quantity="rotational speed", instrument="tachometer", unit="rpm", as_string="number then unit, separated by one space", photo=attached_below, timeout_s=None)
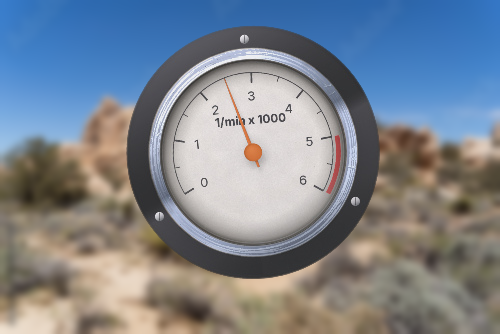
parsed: 2500 rpm
